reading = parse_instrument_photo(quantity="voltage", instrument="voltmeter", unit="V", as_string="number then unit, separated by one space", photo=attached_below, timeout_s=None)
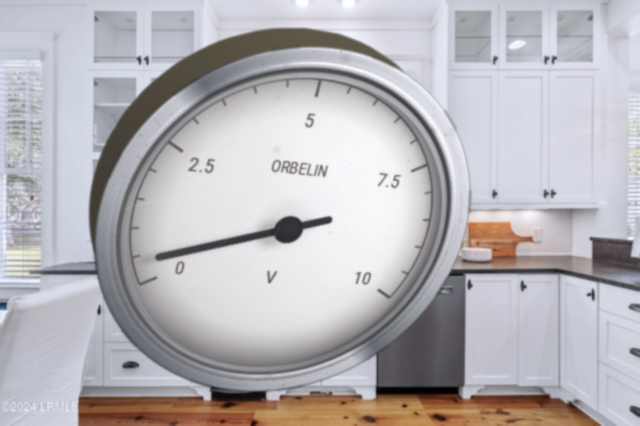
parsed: 0.5 V
